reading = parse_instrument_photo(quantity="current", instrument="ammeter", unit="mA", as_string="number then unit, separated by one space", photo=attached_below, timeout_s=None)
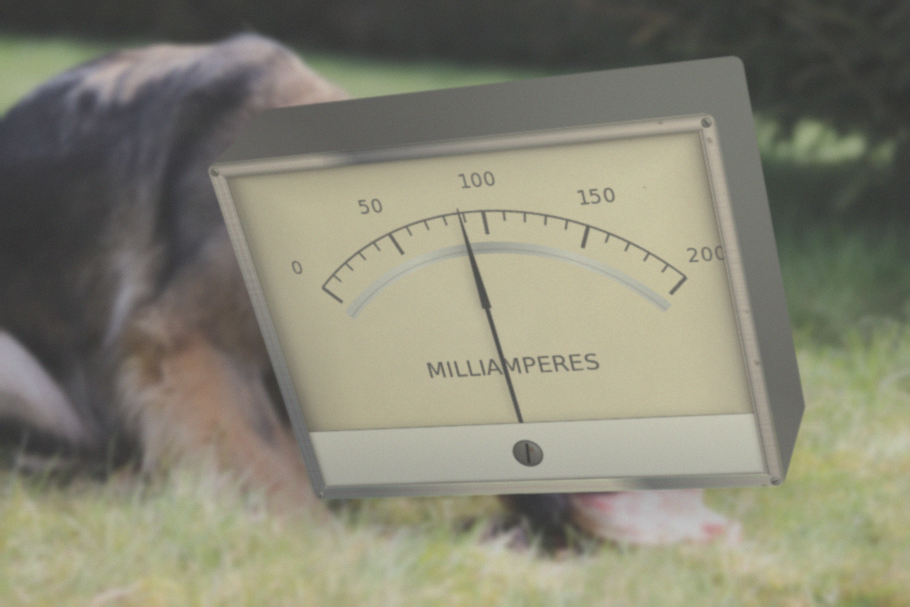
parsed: 90 mA
